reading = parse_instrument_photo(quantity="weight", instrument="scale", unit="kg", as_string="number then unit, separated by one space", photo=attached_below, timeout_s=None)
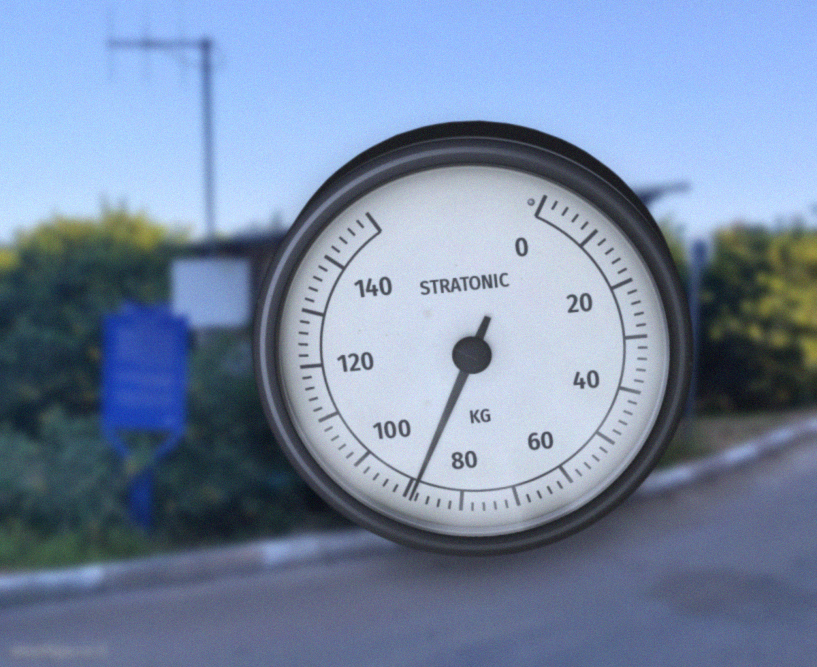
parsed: 89 kg
